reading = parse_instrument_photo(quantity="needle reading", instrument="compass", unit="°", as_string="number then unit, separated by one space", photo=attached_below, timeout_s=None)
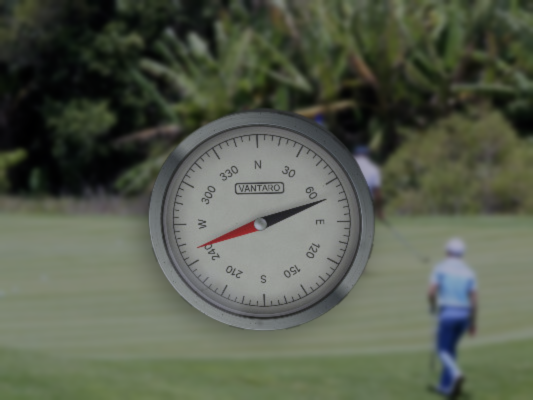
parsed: 250 °
